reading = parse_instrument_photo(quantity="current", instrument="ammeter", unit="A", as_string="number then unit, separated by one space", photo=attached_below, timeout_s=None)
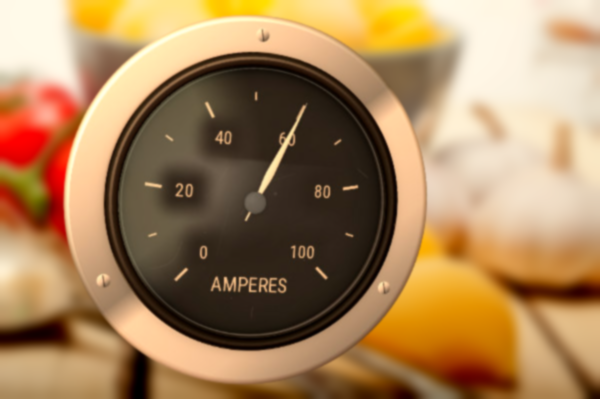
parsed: 60 A
